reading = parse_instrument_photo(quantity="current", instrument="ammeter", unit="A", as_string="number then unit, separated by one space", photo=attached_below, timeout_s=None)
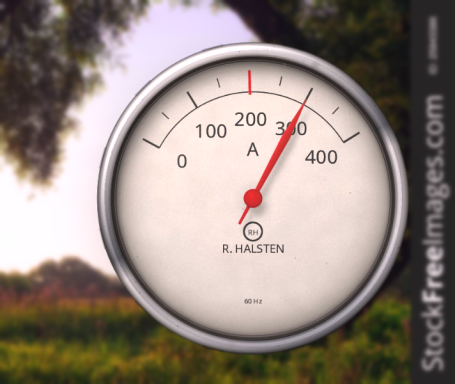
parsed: 300 A
